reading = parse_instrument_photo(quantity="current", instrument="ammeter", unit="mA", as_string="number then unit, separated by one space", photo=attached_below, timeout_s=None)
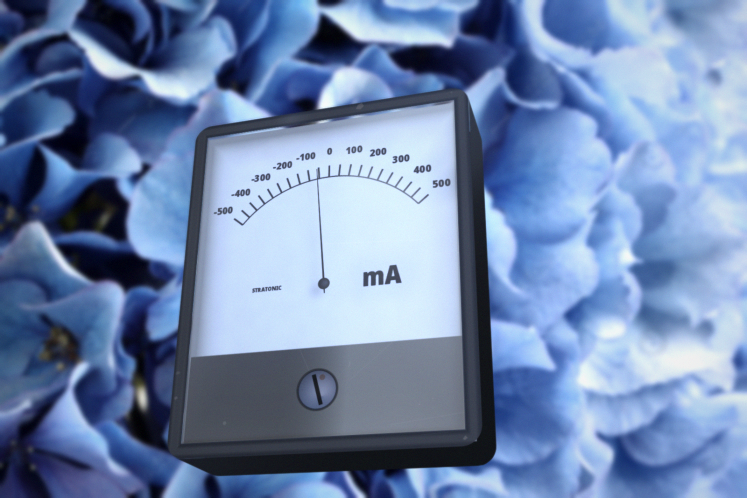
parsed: -50 mA
